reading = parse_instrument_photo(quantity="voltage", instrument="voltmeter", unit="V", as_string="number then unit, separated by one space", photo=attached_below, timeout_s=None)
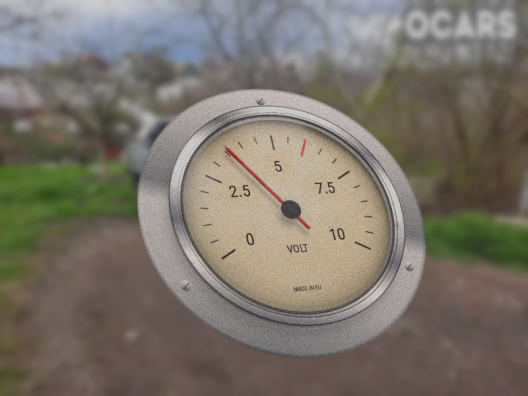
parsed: 3.5 V
